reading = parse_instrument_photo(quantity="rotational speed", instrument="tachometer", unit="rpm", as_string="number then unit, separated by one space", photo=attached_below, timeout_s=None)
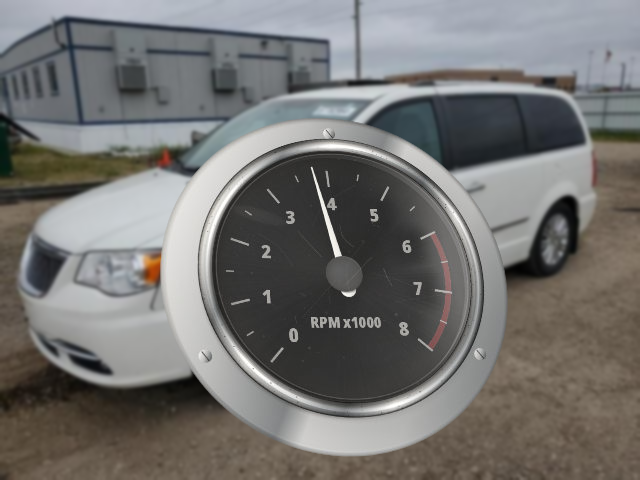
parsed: 3750 rpm
